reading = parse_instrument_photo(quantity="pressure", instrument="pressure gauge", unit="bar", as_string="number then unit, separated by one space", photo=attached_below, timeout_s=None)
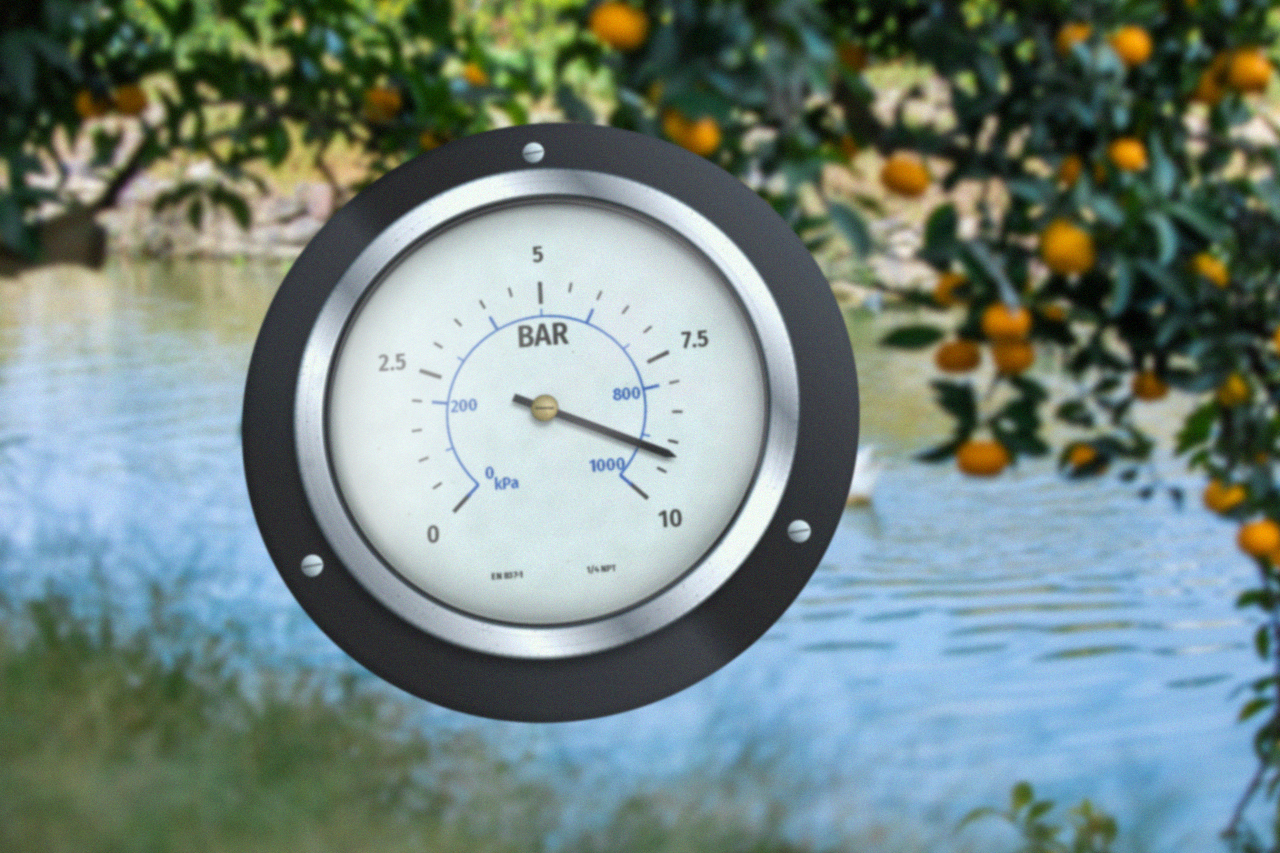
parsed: 9.25 bar
